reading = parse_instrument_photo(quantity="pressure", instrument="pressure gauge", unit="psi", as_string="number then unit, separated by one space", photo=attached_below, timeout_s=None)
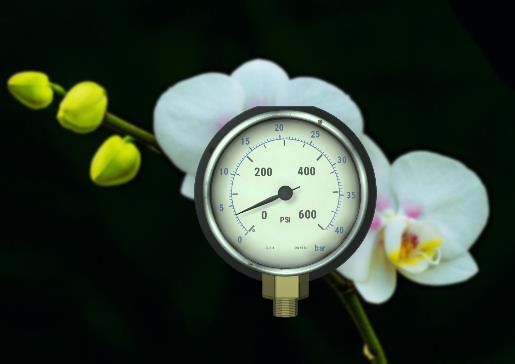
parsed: 50 psi
